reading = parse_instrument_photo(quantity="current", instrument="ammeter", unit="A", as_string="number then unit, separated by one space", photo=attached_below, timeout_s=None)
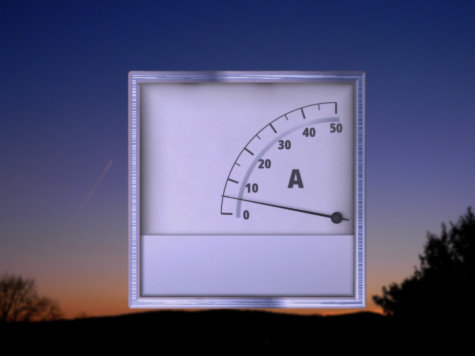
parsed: 5 A
